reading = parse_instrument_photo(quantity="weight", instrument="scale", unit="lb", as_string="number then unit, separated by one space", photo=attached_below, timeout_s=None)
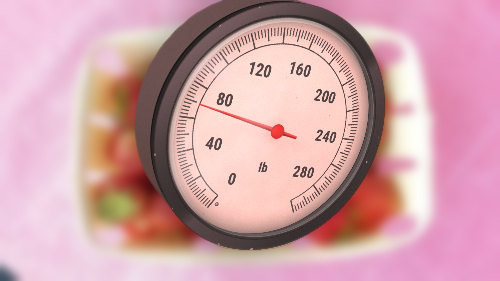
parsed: 70 lb
